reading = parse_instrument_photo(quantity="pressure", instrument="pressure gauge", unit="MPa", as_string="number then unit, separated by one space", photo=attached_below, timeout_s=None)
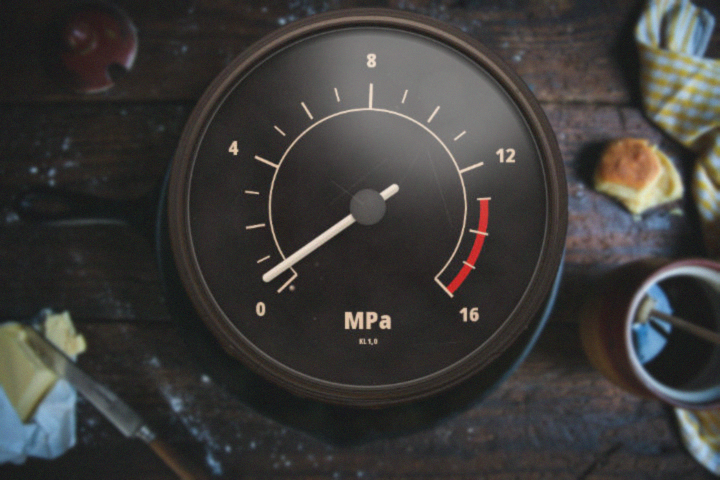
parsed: 0.5 MPa
